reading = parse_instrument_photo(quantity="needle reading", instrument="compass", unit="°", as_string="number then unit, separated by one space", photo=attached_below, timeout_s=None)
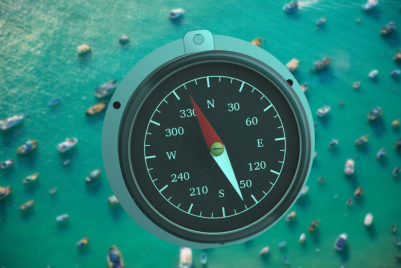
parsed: 340 °
